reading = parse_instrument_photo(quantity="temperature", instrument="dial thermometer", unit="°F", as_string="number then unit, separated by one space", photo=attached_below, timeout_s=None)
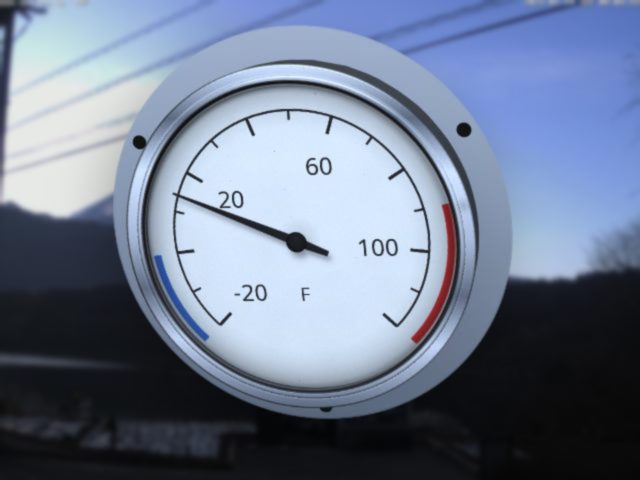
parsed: 15 °F
